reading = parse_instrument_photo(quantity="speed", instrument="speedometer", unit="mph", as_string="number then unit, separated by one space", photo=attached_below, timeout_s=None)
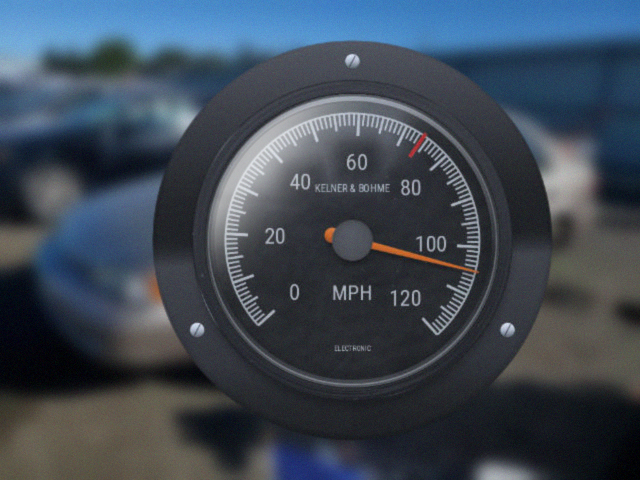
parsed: 105 mph
